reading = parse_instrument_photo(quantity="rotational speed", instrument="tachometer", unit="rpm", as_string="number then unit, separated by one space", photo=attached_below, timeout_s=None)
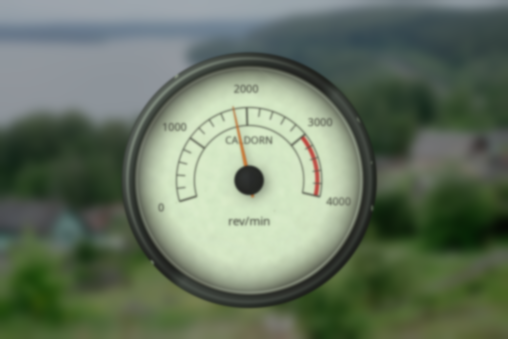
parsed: 1800 rpm
